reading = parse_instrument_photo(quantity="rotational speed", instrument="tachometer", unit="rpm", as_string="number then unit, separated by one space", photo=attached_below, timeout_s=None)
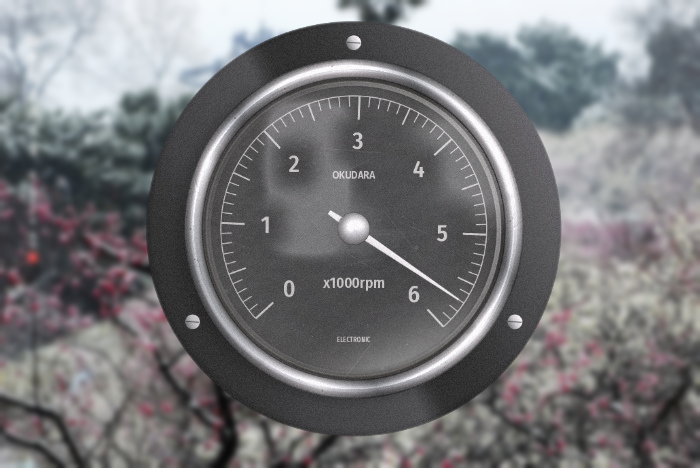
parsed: 5700 rpm
